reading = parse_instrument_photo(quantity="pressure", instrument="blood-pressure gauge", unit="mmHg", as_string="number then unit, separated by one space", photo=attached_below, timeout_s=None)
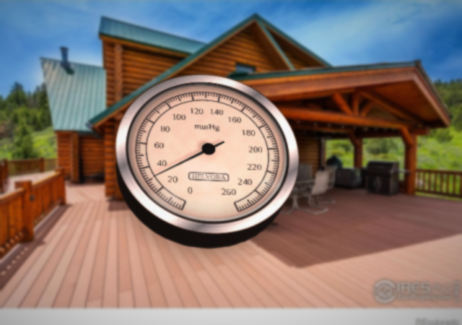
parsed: 30 mmHg
